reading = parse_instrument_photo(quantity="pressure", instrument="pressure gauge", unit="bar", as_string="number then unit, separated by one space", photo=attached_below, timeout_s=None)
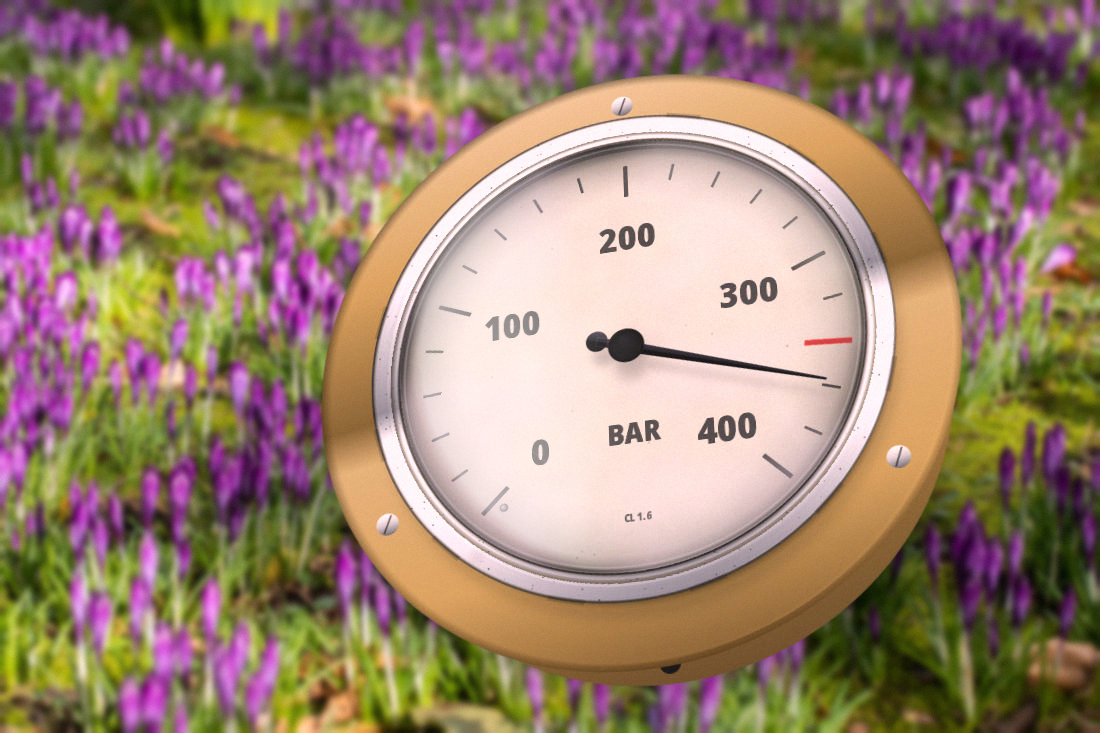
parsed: 360 bar
